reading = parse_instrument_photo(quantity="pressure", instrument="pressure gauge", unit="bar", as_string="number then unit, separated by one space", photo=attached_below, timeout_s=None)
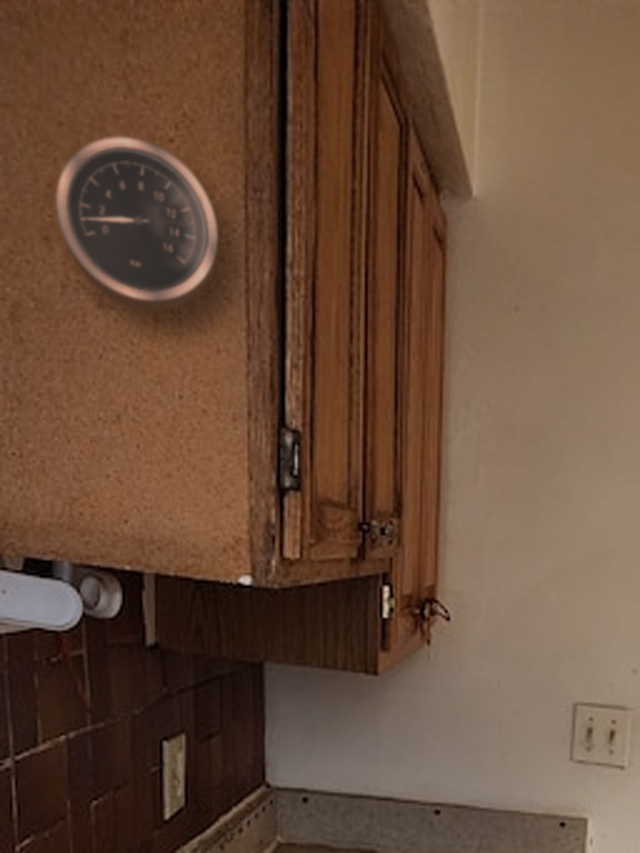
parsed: 1 bar
